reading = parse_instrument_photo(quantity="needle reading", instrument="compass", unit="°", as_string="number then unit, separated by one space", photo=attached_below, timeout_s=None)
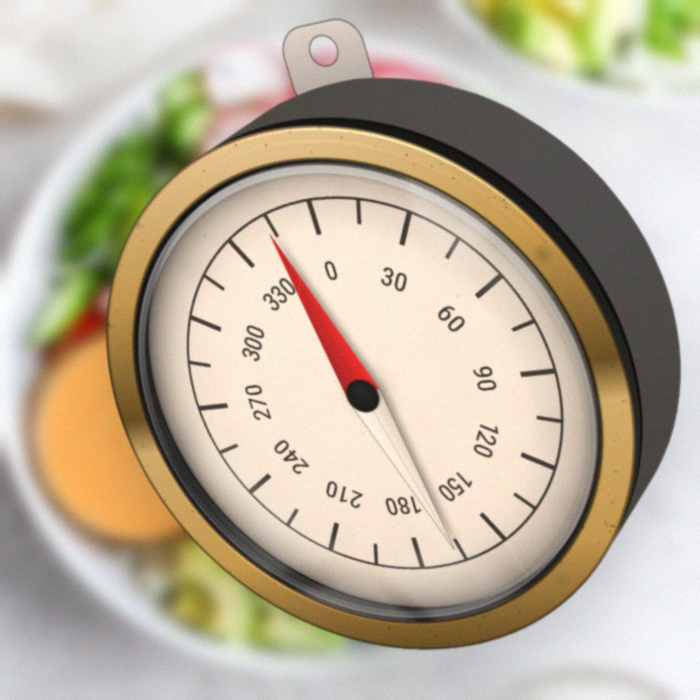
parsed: 345 °
